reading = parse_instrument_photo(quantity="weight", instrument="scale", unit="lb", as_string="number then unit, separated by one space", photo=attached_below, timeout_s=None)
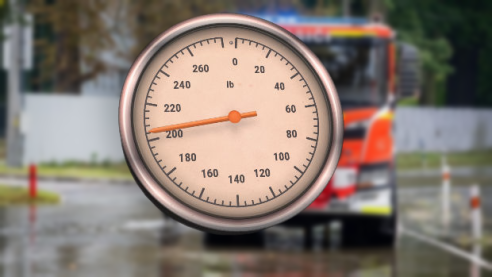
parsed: 204 lb
